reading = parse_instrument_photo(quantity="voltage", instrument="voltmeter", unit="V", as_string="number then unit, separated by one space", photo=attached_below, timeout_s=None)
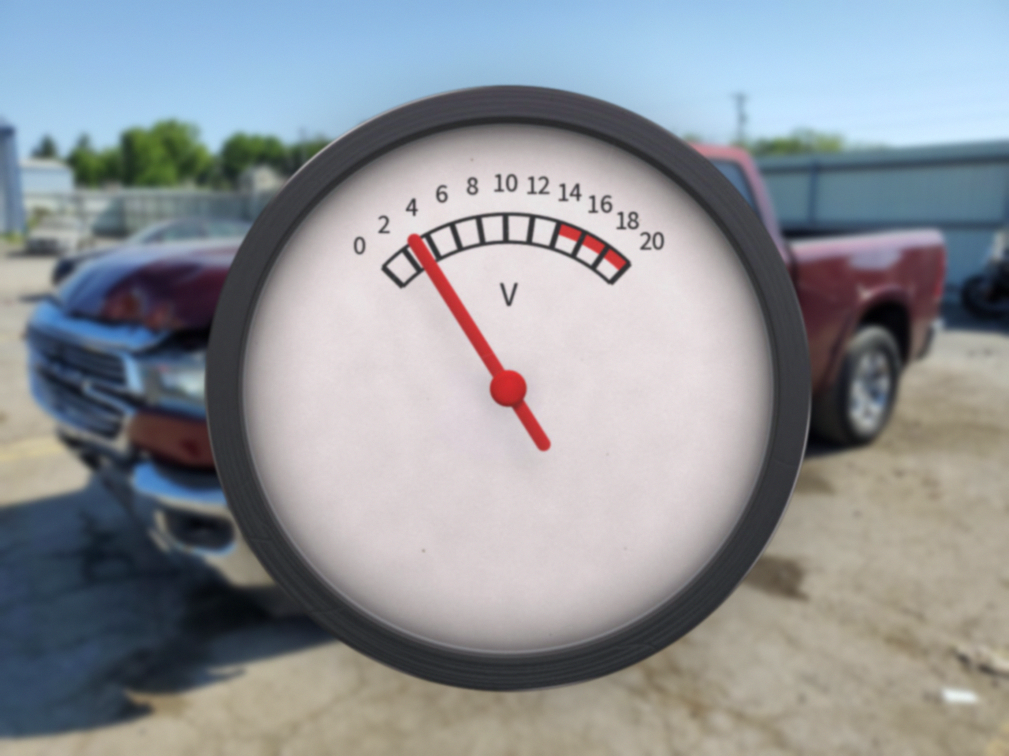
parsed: 3 V
